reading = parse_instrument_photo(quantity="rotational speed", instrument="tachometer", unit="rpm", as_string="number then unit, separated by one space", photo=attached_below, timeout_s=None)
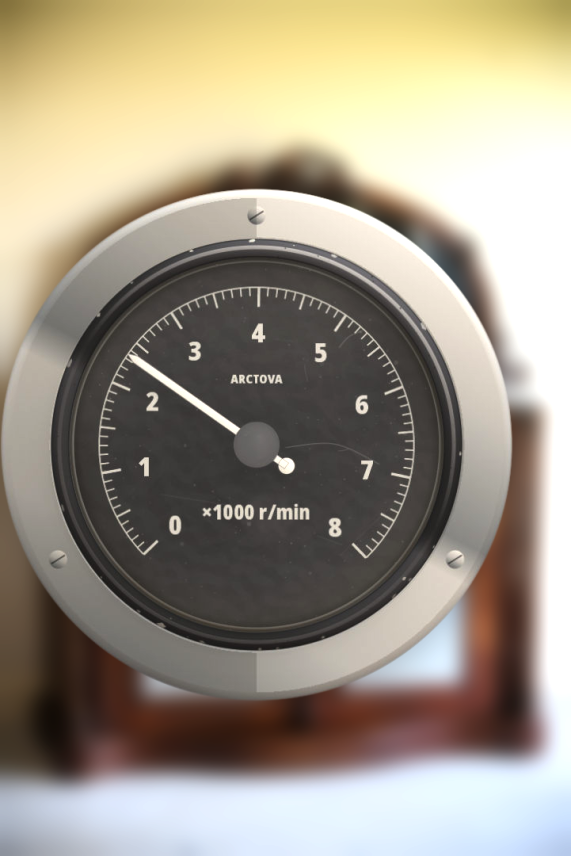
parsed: 2350 rpm
